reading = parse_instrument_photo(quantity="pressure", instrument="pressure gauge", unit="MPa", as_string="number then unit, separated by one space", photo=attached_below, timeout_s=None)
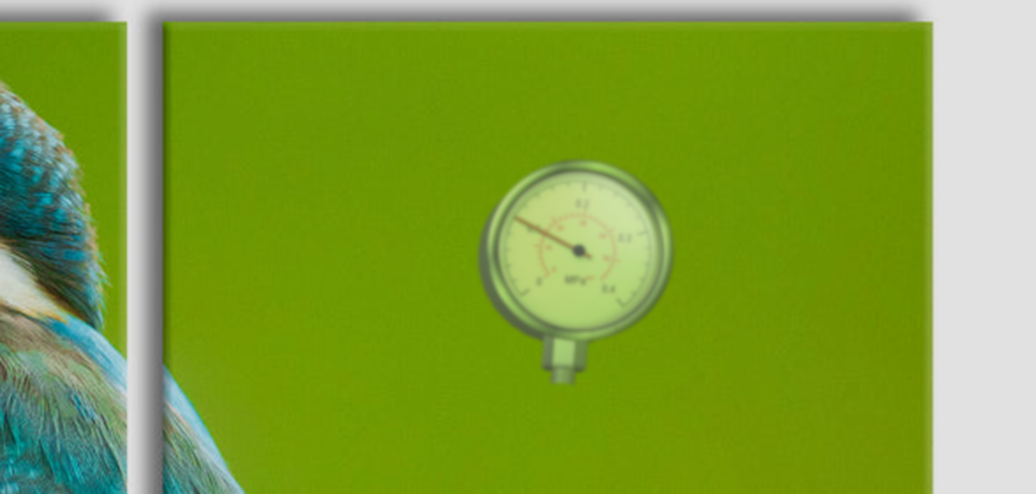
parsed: 0.1 MPa
